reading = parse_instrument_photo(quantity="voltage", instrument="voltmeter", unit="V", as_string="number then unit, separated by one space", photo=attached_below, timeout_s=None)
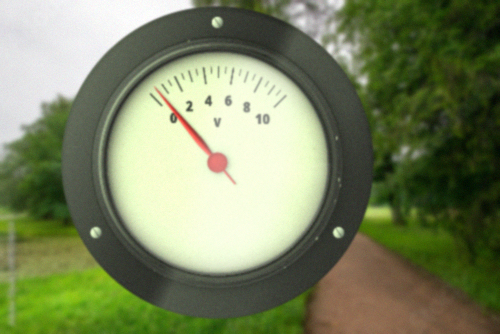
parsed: 0.5 V
